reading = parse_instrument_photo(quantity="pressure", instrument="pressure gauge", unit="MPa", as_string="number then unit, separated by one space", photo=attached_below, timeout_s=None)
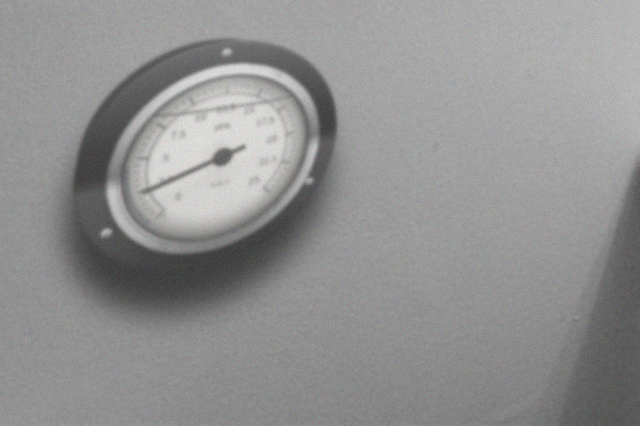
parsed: 2.5 MPa
